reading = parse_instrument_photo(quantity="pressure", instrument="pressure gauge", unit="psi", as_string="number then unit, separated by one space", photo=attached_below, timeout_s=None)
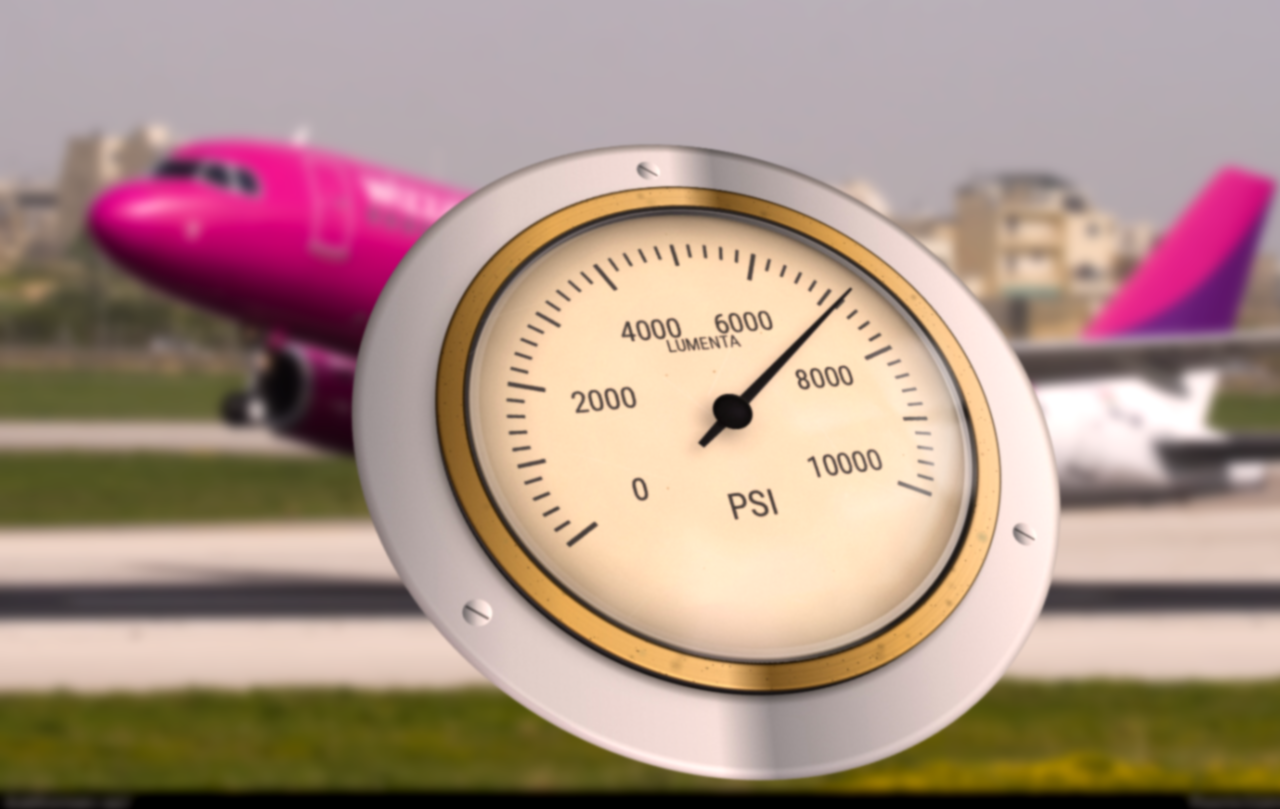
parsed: 7200 psi
